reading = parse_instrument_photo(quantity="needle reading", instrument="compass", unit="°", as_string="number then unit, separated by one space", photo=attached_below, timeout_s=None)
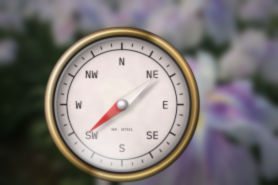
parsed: 230 °
